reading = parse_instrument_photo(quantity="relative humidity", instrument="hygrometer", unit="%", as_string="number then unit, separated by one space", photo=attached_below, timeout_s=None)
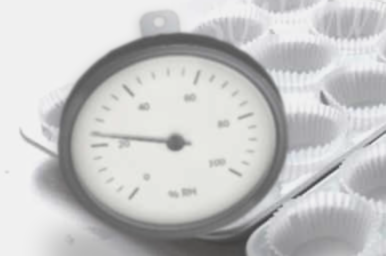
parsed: 24 %
